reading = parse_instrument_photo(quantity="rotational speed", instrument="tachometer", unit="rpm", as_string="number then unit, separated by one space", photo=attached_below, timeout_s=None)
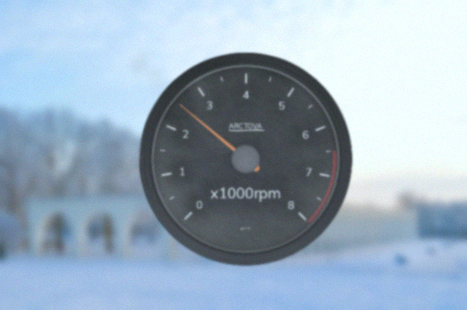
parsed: 2500 rpm
